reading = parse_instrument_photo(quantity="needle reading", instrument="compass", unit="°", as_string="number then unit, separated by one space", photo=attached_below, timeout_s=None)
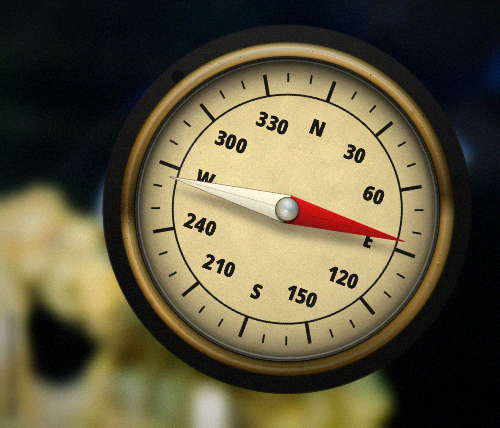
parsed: 85 °
